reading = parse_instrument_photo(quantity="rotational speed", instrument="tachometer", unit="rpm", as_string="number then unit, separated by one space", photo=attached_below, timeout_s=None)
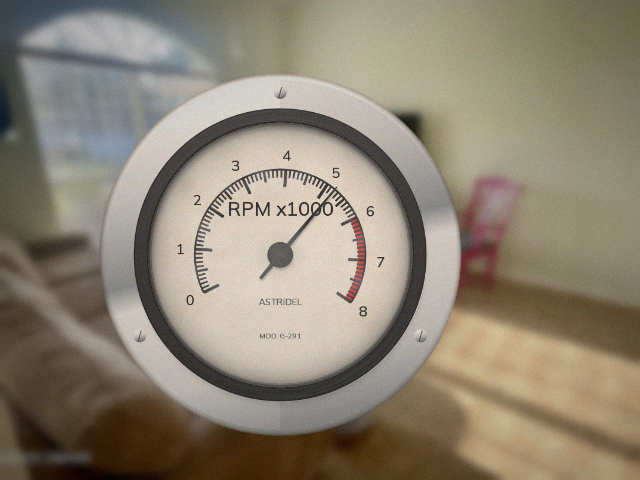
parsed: 5200 rpm
